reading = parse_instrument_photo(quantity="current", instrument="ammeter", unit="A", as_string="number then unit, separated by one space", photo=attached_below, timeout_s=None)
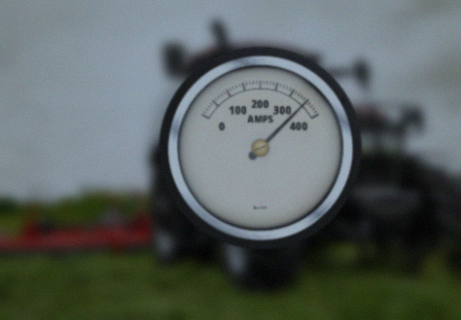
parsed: 350 A
